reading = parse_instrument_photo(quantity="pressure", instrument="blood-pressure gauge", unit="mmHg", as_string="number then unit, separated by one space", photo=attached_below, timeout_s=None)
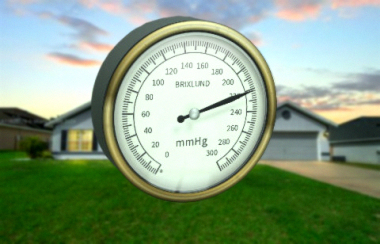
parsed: 220 mmHg
